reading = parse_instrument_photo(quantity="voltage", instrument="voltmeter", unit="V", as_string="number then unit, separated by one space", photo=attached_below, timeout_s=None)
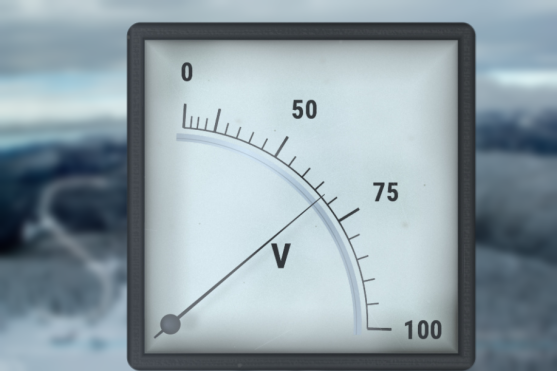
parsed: 67.5 V
